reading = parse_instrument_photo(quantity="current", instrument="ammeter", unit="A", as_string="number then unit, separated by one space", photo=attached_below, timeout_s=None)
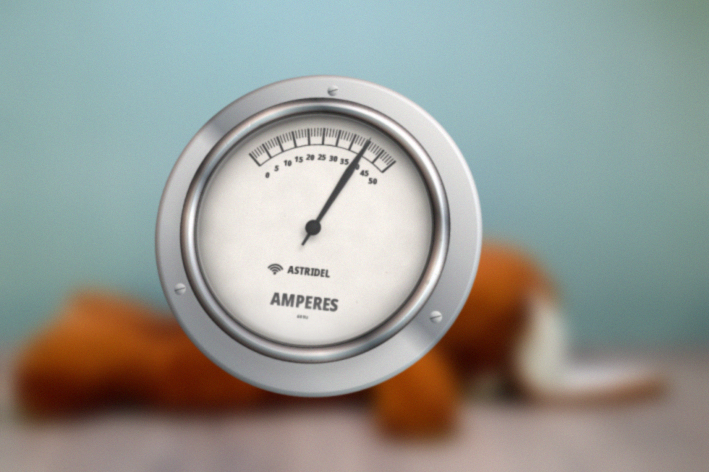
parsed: 40 A
